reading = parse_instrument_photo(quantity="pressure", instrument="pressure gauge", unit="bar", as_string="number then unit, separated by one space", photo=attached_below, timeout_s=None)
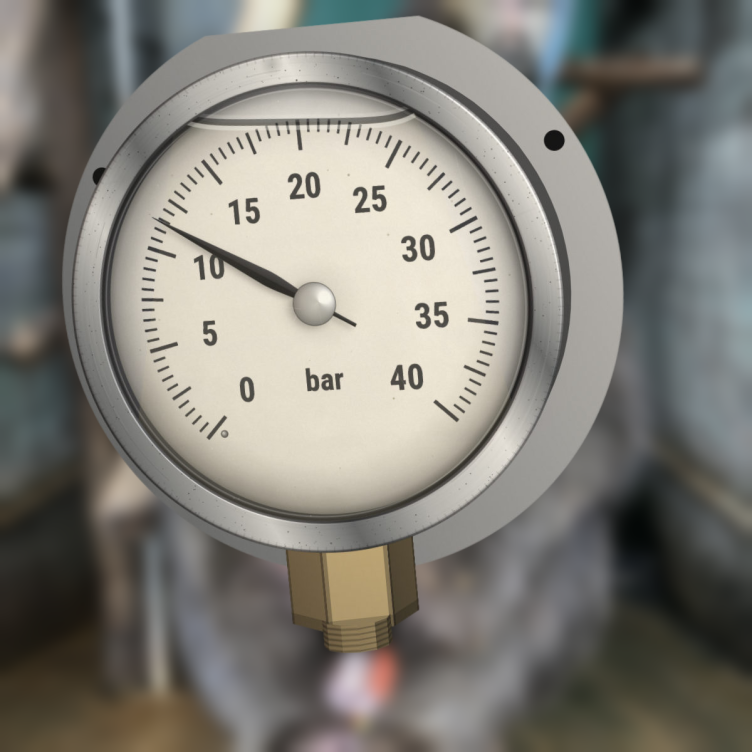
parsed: 11.5 bar
